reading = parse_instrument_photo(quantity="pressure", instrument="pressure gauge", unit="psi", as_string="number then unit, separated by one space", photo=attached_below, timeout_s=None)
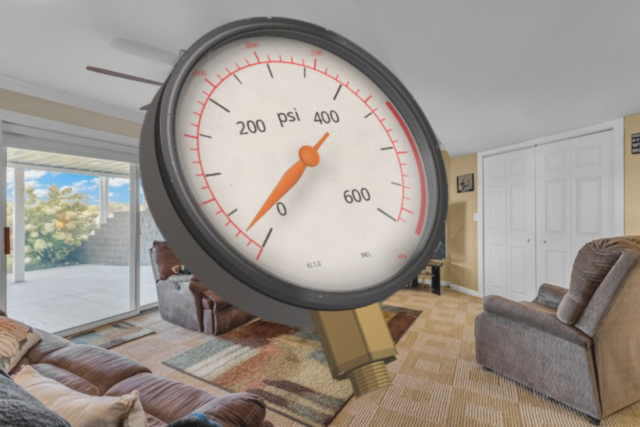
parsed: 25 psi
